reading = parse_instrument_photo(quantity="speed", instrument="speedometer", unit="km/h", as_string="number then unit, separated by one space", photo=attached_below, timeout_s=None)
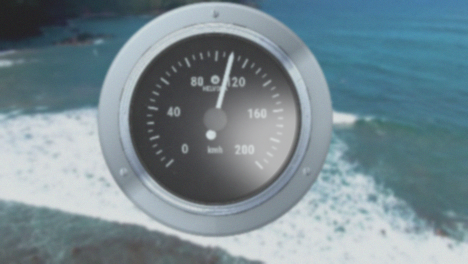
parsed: 110 km/h
